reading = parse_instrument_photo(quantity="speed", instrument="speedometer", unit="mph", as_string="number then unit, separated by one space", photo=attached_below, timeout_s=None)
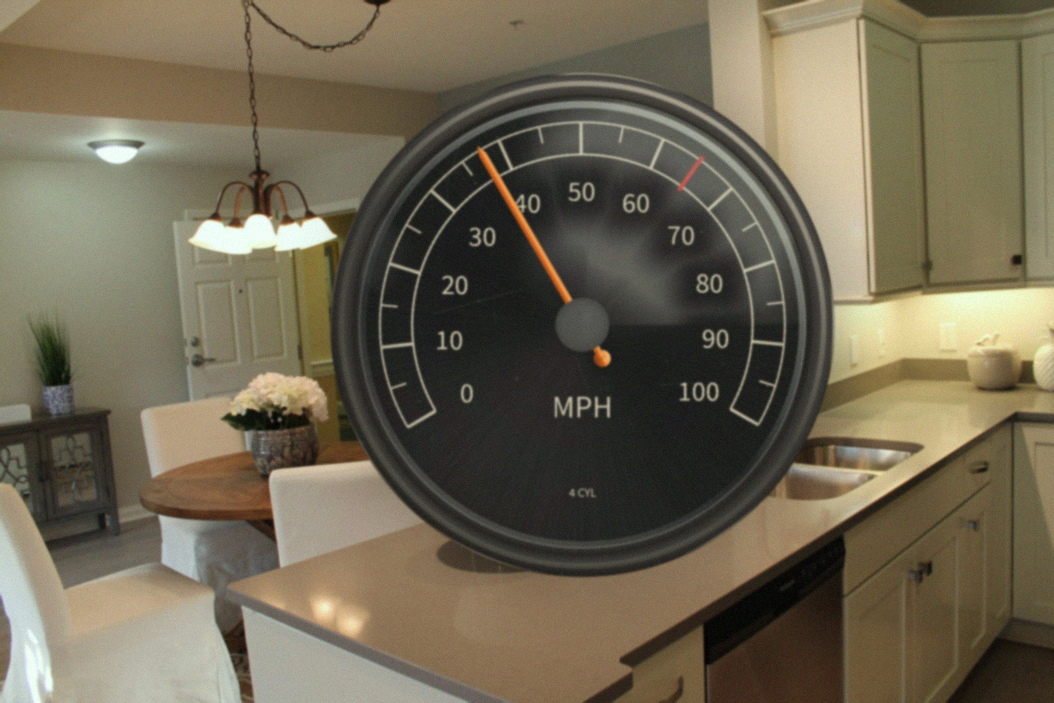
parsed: 37.5 mph
